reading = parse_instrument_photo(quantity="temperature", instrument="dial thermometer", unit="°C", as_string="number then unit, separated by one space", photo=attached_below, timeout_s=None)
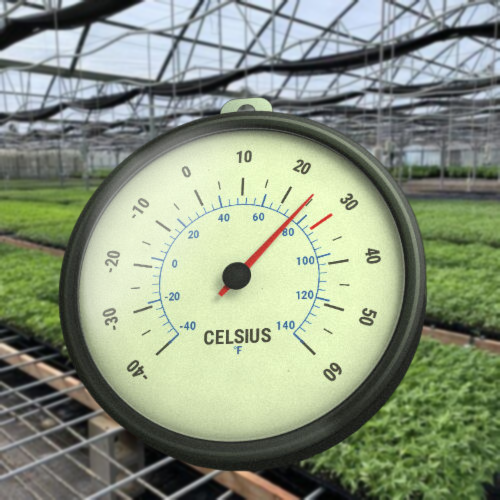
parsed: 25 °C
